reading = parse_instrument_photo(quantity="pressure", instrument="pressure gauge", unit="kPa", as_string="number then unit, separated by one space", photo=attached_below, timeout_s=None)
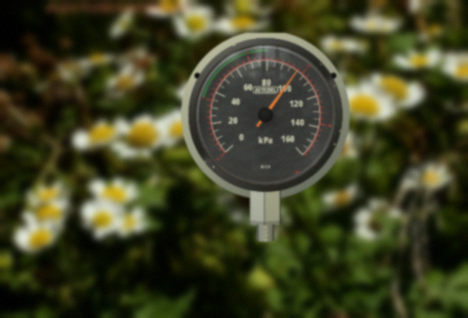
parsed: 100 kPa
